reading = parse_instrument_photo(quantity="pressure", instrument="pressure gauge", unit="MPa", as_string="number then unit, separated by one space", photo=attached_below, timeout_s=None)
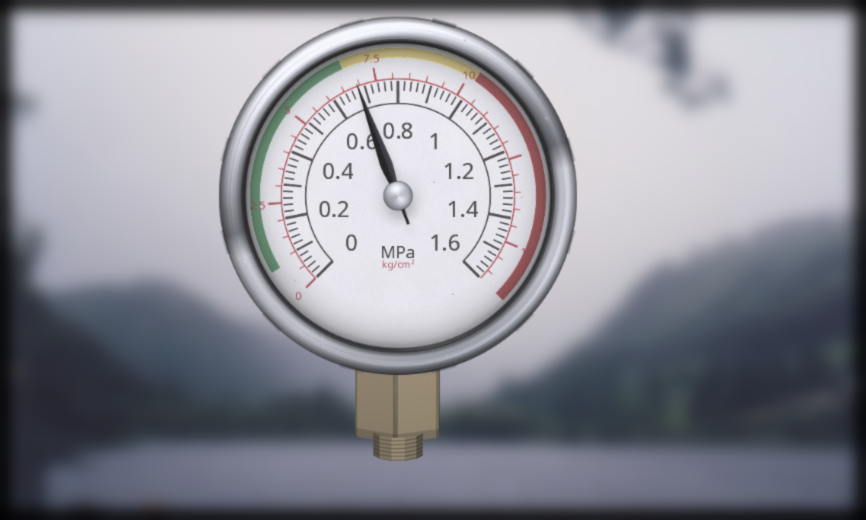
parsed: 0.68 MPa
